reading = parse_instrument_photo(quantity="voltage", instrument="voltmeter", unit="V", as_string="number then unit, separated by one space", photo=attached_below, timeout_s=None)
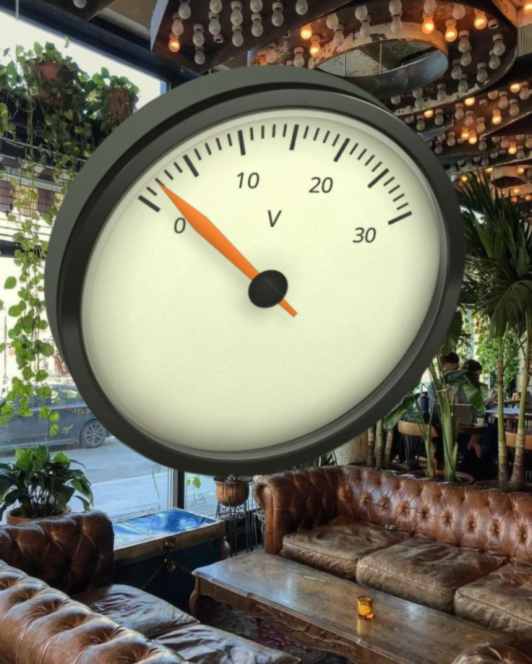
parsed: 2 V
